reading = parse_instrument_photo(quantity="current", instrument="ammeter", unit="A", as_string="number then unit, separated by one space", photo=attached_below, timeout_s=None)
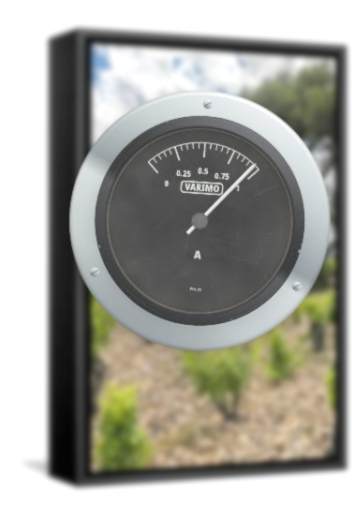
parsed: 0.95 A
